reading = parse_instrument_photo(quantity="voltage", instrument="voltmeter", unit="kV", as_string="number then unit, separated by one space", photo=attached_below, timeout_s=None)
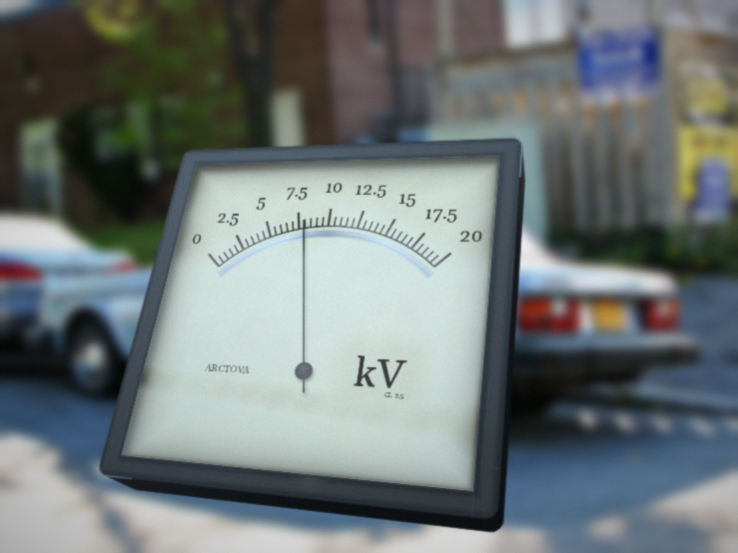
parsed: 8 kV
